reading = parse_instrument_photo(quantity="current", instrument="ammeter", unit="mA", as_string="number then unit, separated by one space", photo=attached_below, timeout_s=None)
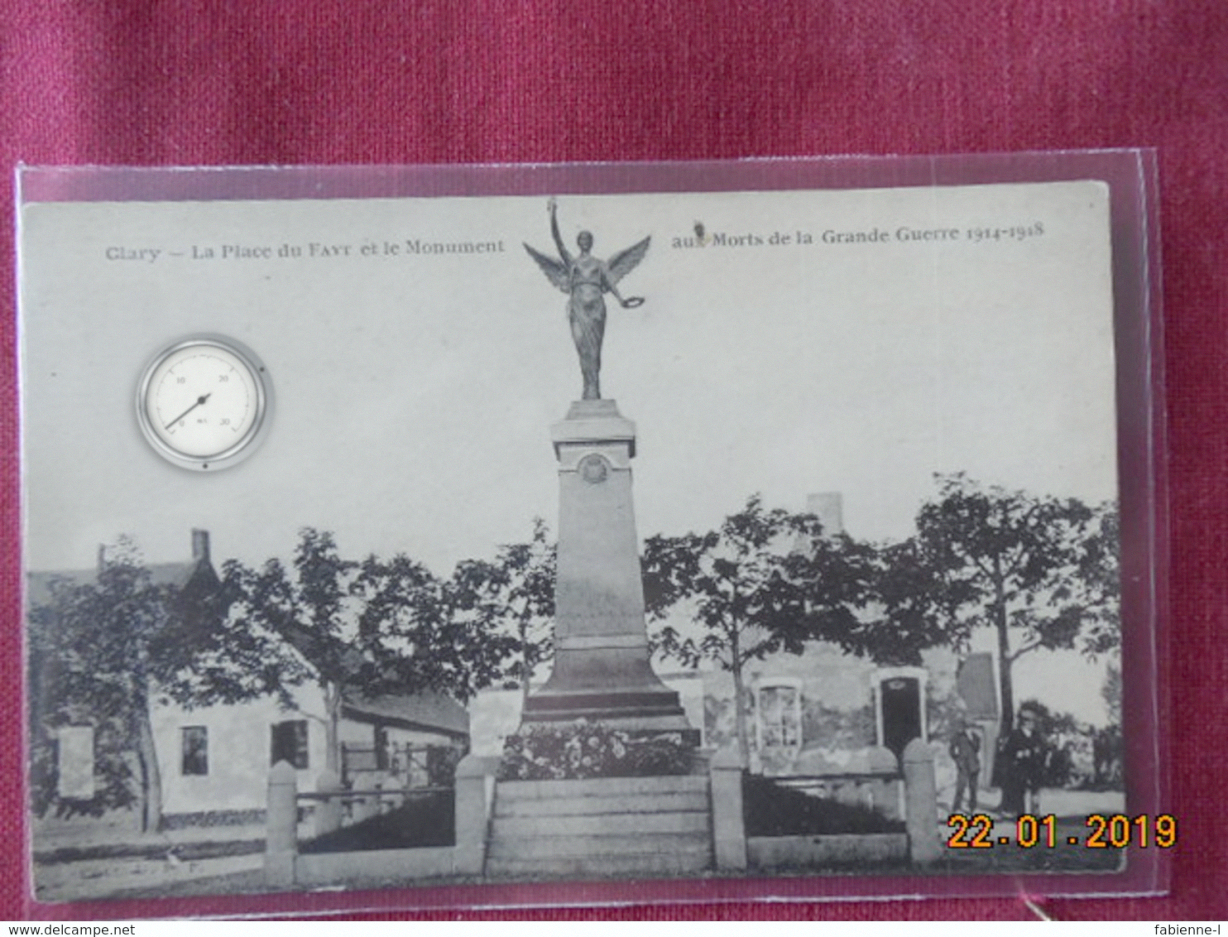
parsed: 1 mA
